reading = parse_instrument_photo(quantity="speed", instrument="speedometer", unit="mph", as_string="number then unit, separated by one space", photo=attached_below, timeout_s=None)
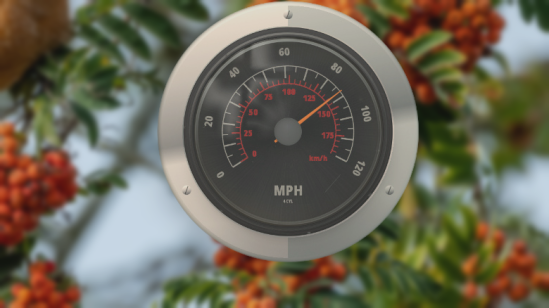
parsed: 87.5 mph
